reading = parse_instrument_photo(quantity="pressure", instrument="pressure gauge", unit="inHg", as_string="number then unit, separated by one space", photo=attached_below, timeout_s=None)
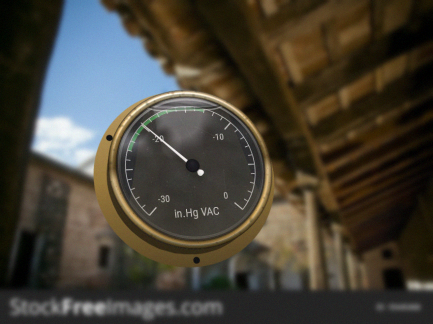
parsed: -20 inHg
